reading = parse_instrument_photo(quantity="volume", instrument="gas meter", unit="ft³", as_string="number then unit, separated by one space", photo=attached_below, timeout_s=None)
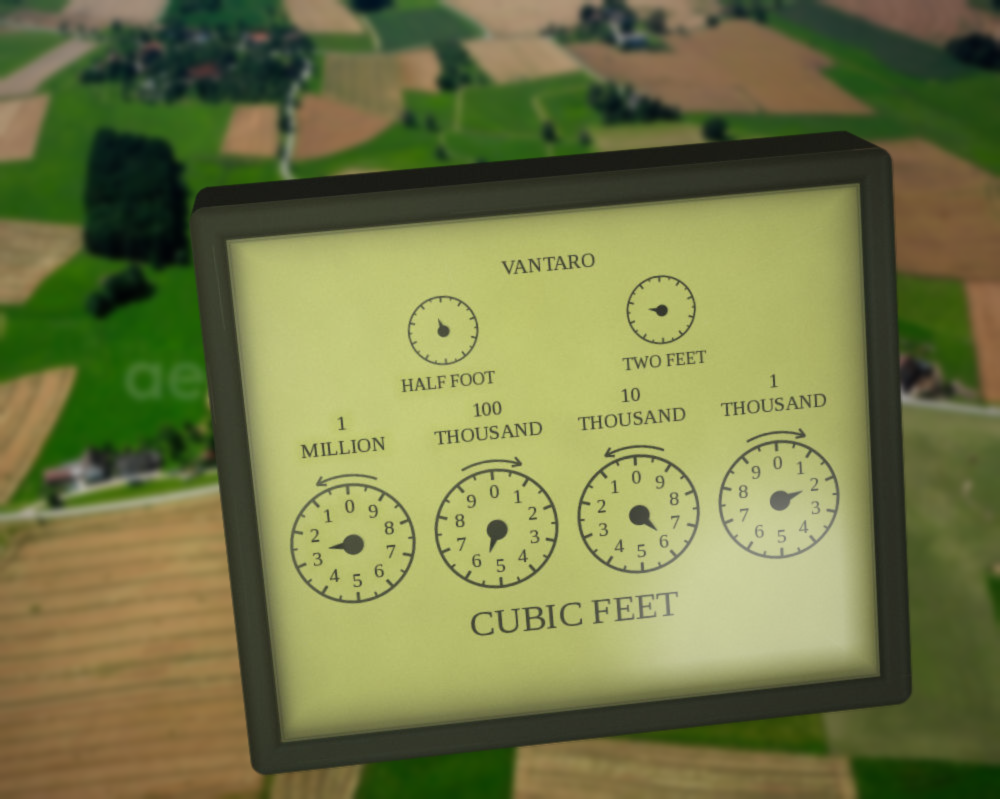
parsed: 256200 ft³
